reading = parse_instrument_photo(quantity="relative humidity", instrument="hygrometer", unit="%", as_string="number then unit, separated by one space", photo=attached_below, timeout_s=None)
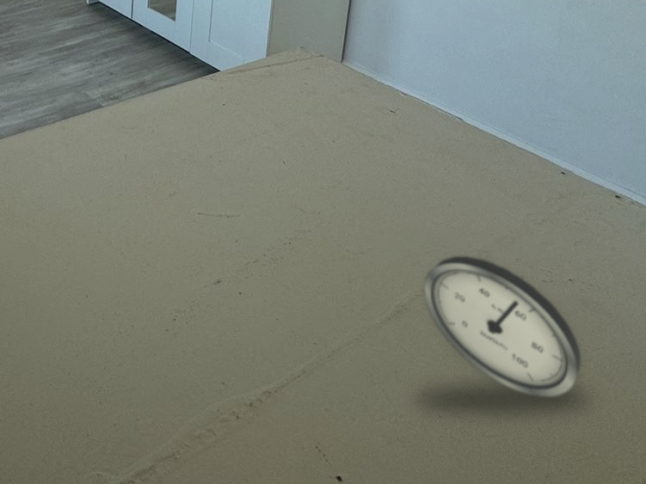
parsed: 55 %
